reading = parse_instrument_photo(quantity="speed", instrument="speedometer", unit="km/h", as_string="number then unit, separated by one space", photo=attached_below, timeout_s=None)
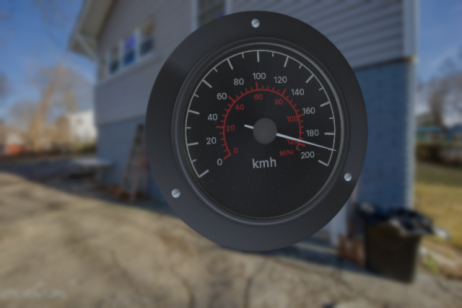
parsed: 190 km/h
